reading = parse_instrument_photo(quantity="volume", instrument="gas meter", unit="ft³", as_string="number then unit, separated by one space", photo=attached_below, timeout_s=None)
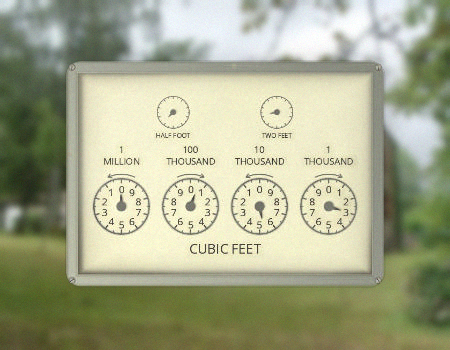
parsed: 5300 ft³
